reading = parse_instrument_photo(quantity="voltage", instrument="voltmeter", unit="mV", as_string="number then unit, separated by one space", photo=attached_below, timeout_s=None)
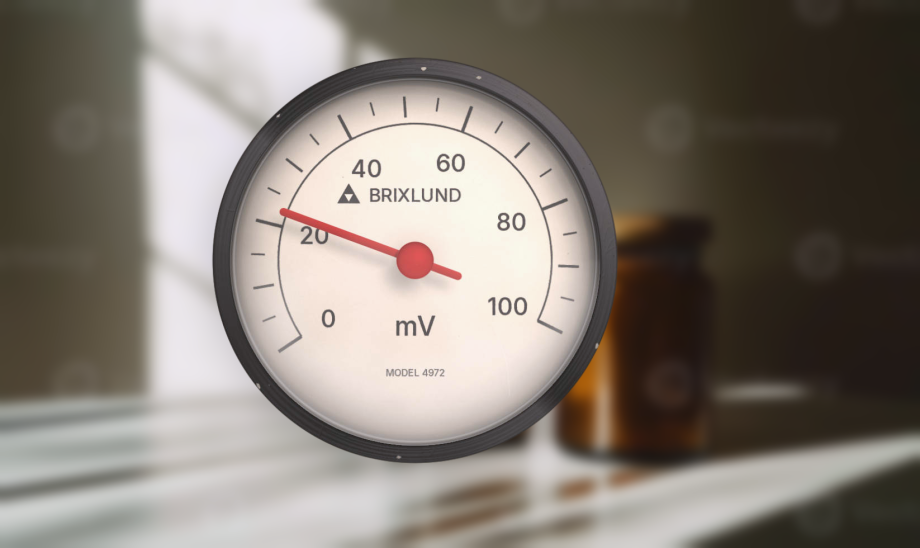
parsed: 22.5 mV
